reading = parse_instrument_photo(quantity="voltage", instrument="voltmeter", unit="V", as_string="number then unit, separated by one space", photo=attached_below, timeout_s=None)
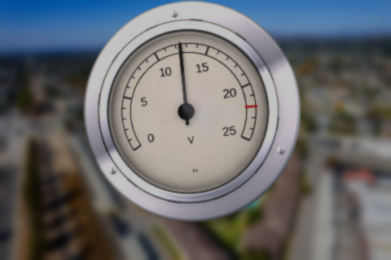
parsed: 12.5 V
